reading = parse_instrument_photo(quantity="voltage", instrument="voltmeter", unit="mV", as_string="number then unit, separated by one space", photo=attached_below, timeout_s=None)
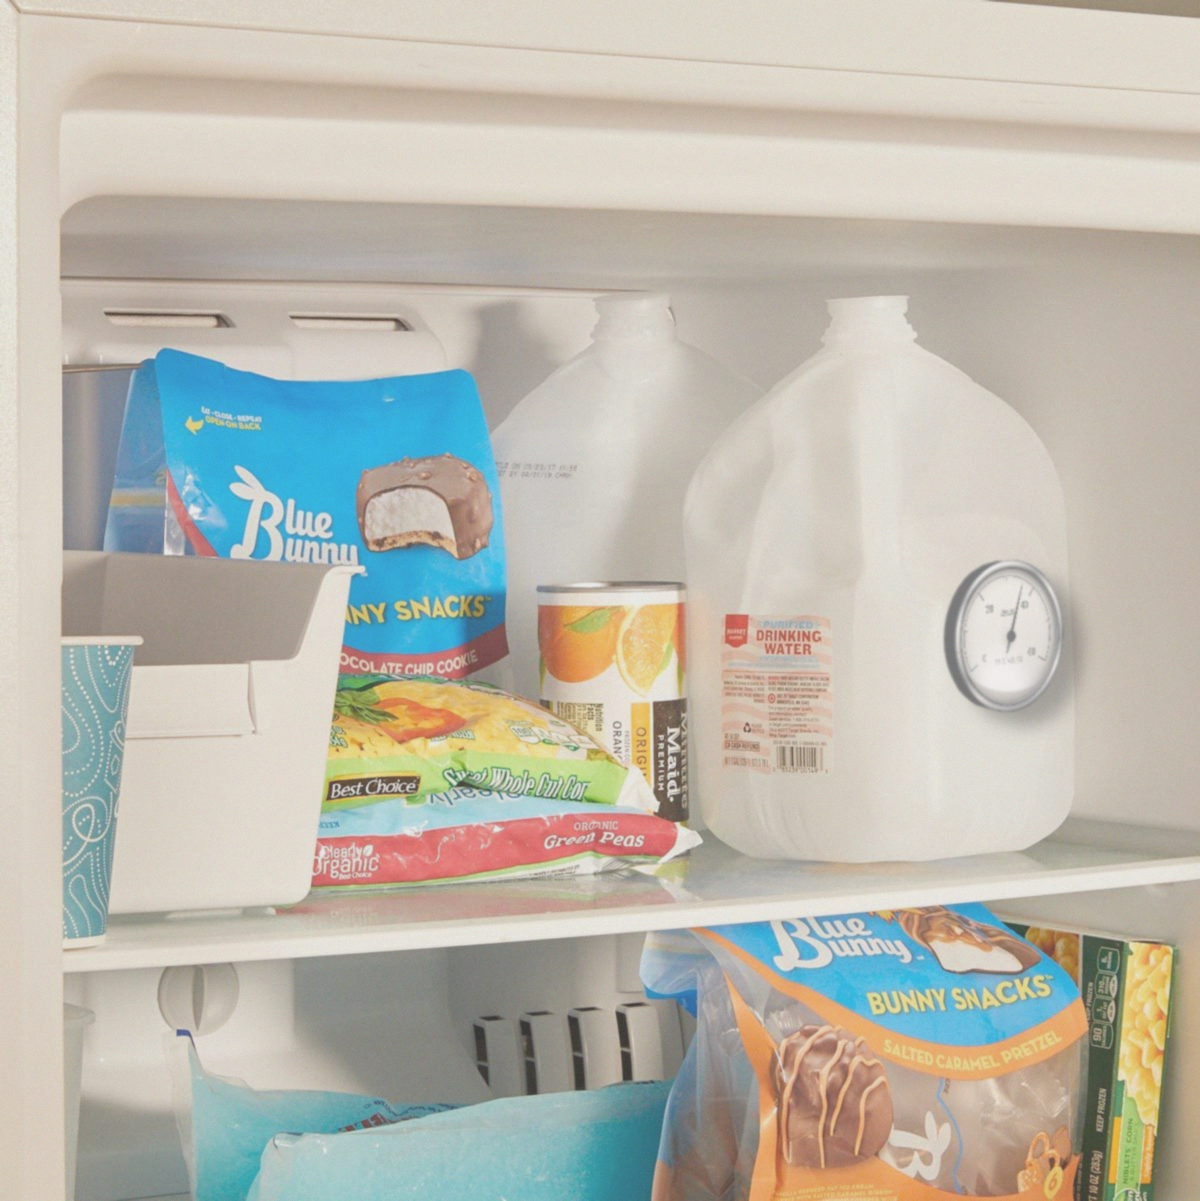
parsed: 35 mV
